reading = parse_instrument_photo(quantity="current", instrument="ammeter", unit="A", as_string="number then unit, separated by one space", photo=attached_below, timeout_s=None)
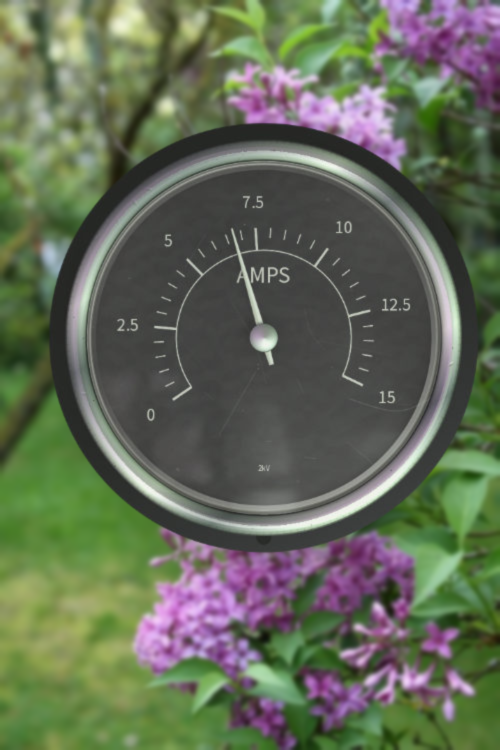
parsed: 6.75 A
